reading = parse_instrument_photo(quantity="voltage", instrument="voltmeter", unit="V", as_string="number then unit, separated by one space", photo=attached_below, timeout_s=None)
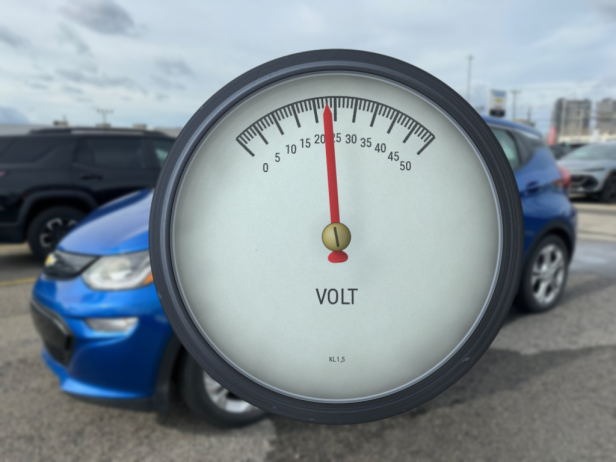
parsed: 23 V
